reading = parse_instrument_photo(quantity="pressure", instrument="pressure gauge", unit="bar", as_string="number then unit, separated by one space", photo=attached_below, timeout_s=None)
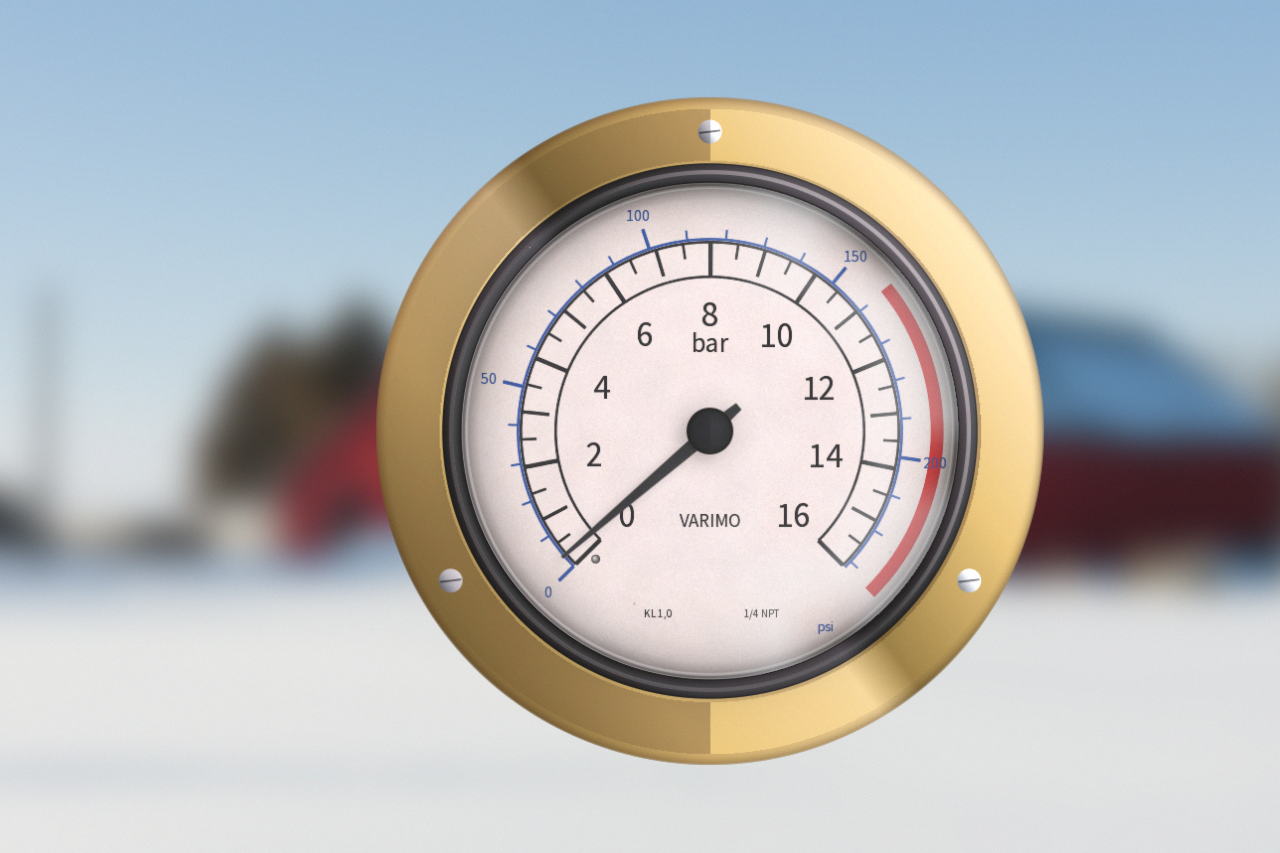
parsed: 0.25 bar
